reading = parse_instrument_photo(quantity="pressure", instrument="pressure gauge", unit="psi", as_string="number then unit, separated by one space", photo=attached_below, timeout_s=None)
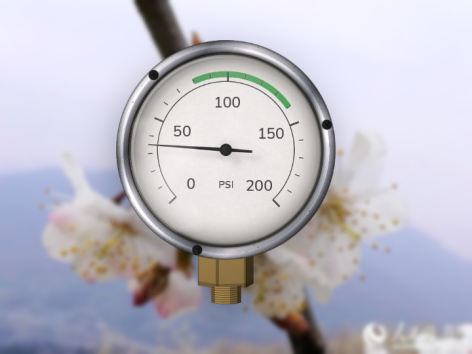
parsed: 35 psi
